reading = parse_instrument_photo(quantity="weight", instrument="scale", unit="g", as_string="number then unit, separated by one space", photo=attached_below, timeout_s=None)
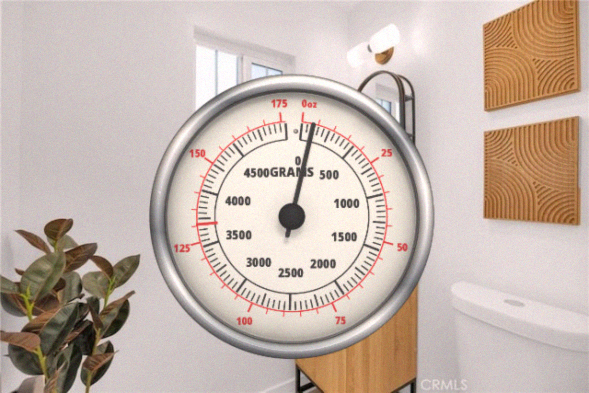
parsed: 100 g
